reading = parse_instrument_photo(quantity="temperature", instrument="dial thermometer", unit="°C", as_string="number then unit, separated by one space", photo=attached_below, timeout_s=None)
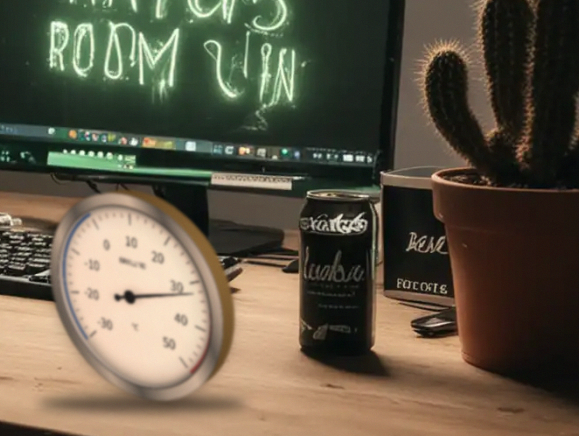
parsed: 32 °C
